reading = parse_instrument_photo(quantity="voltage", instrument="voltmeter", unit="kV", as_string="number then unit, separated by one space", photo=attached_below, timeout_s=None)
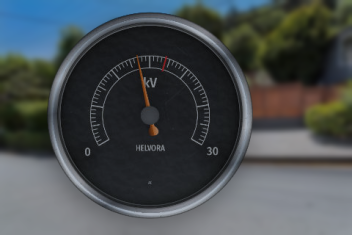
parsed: 13.5 kV
